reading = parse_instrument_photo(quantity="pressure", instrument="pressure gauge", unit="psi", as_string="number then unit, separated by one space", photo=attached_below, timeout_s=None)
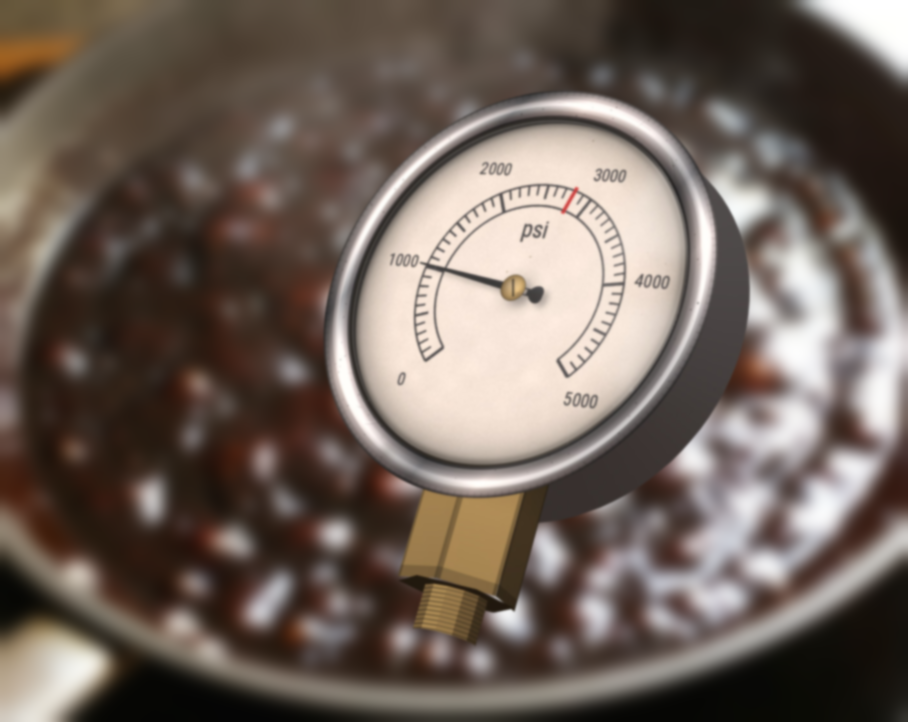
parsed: 1000 psi
